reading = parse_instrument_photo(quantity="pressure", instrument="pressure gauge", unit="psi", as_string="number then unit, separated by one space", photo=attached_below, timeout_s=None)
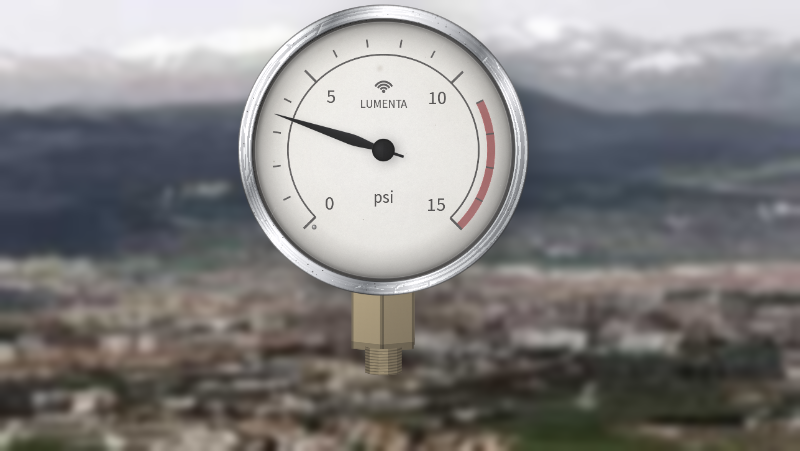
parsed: 3.5 psi
